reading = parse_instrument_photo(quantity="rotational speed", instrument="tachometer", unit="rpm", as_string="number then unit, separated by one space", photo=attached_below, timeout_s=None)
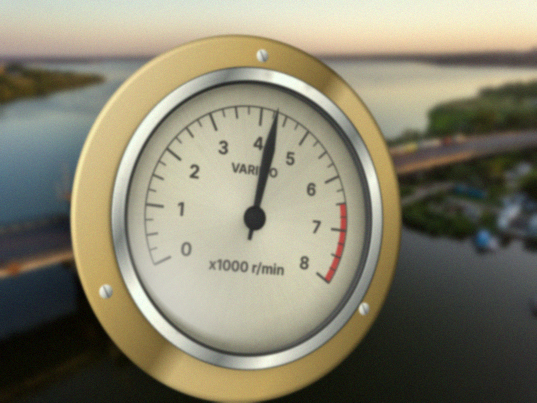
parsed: 4250 rpm
